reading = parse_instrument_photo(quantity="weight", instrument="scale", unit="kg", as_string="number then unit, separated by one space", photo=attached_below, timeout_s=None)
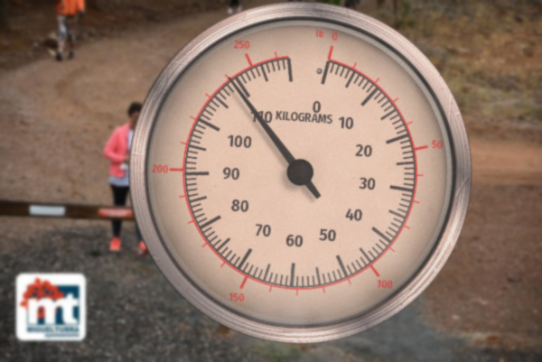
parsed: 109 kg
